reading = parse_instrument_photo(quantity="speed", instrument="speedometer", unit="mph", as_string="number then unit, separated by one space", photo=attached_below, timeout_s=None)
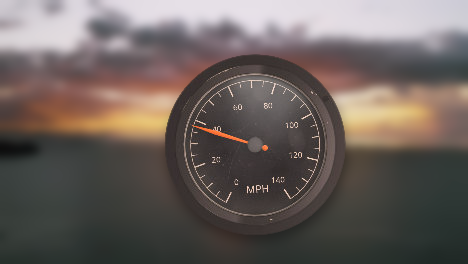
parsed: 37.5 mph
